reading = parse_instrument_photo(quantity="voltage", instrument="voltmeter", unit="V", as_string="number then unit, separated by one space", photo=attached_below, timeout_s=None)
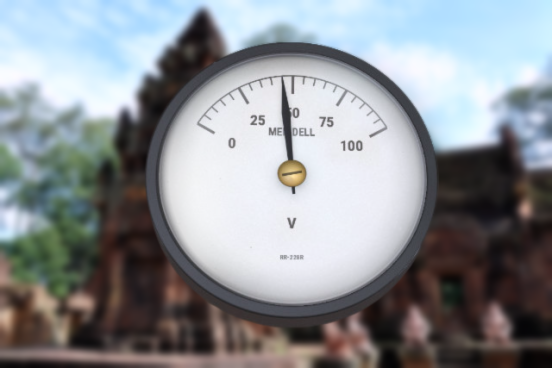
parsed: 45 V
